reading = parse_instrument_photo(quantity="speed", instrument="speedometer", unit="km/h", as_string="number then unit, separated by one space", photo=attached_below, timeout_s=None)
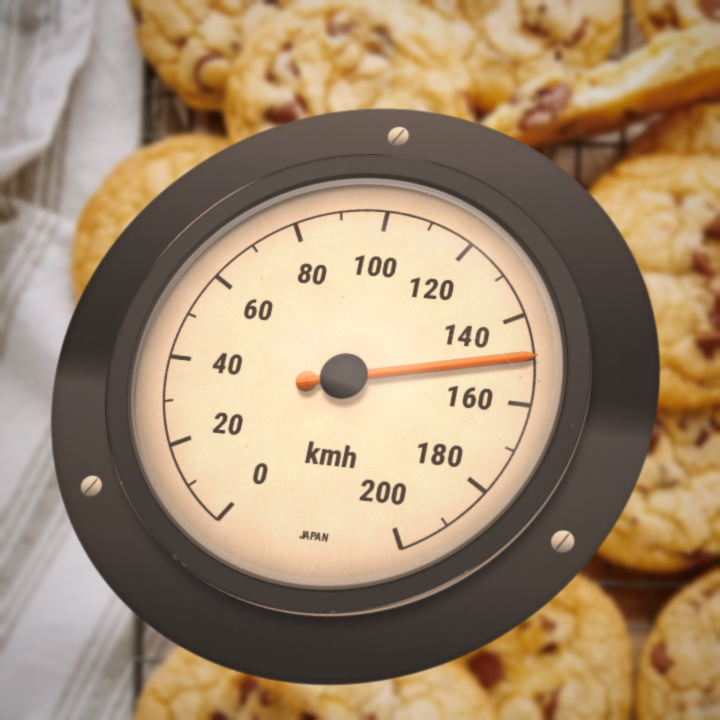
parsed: 150 km/h
